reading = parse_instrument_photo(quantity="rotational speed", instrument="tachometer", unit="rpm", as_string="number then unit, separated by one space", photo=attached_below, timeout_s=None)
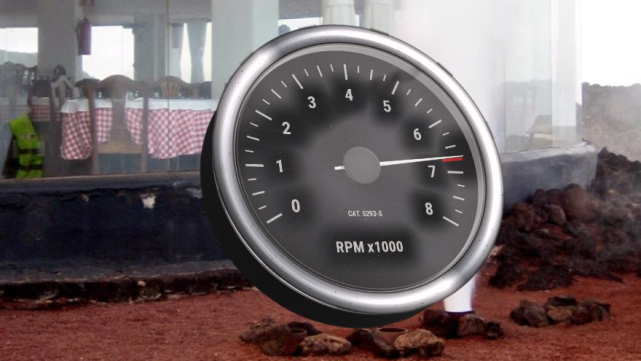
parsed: 6750 rpm
